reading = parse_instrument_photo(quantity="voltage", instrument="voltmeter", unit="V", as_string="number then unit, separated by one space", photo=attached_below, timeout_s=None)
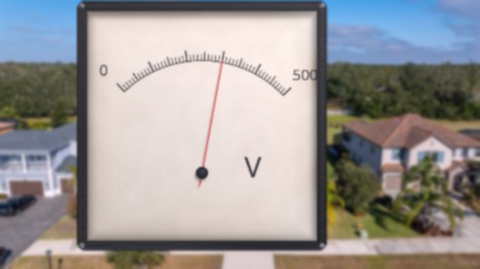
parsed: 300 V
